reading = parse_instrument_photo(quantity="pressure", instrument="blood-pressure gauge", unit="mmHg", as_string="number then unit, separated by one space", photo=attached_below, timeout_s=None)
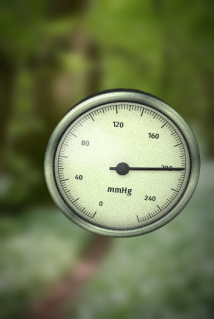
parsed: 200 mmHg
